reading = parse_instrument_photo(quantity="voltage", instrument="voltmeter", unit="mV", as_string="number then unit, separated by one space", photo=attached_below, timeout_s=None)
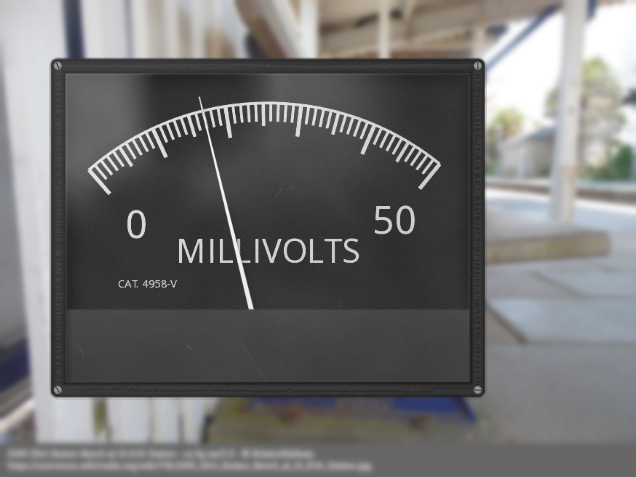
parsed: 17 mV
